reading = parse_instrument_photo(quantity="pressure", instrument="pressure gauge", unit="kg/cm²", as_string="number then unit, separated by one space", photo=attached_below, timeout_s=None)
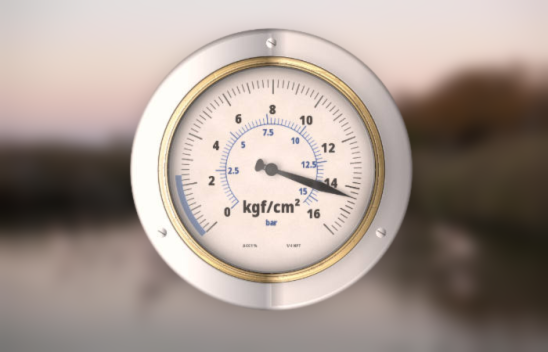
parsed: 14.4 kg/cm²
